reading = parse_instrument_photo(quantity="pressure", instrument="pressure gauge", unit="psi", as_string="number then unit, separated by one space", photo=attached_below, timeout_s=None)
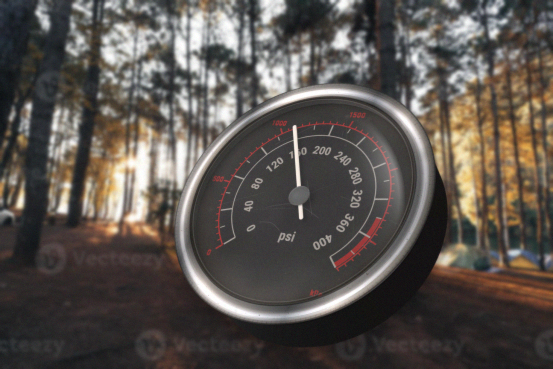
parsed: 160 psi
